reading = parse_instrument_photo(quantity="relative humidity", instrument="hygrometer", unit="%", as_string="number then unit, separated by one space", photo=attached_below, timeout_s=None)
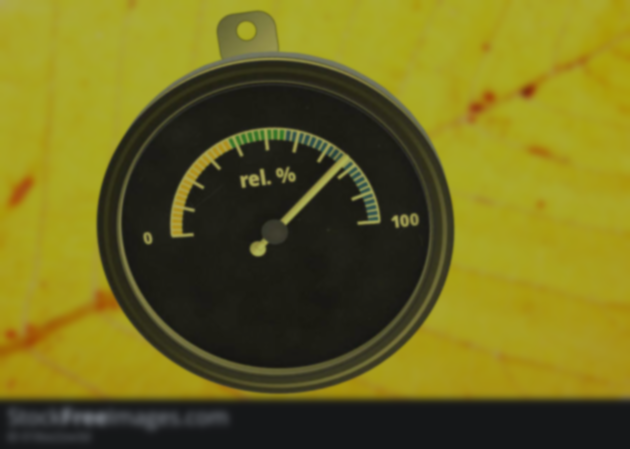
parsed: 76 %
